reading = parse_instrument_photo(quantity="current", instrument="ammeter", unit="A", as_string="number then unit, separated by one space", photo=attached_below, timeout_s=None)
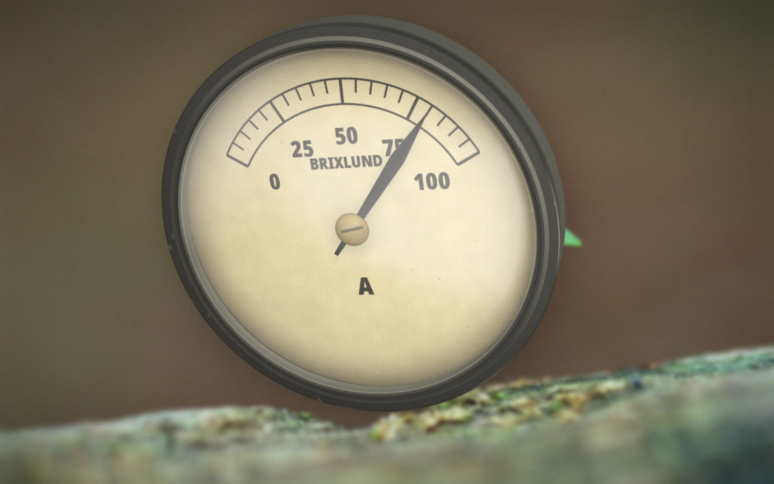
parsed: 80 A
